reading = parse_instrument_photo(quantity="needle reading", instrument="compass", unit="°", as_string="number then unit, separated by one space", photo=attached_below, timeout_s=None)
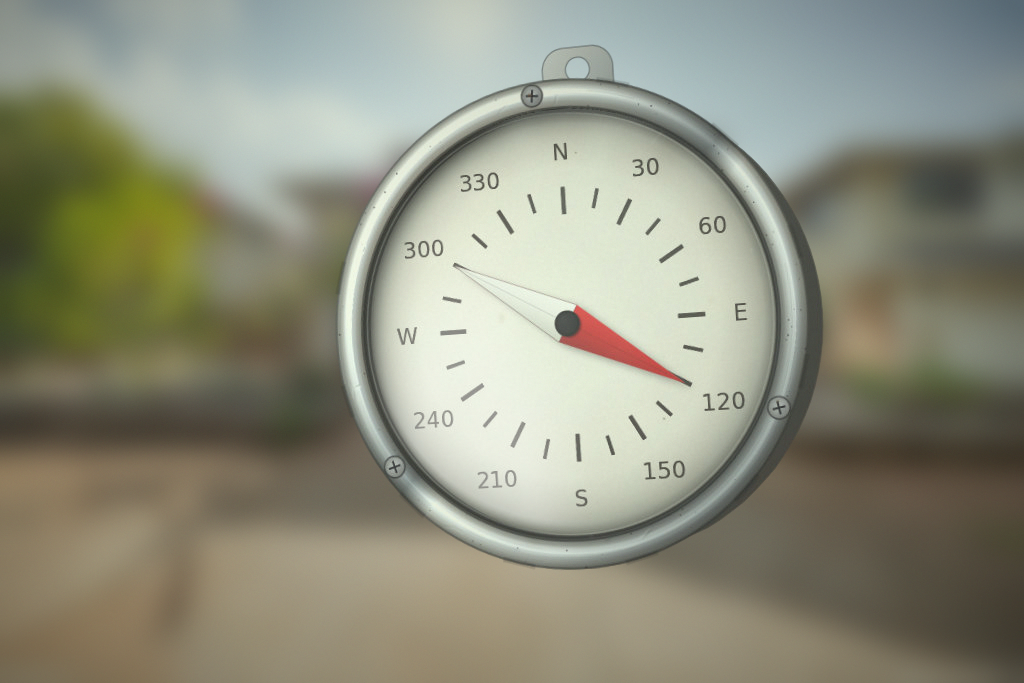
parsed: 120 °
